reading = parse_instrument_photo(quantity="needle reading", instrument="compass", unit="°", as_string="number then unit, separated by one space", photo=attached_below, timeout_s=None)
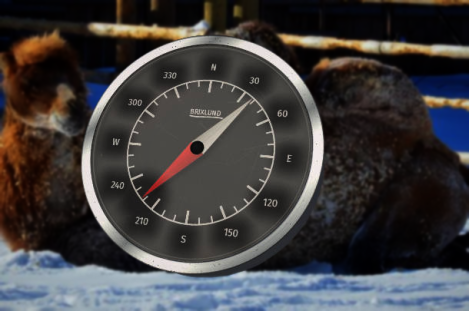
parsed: 220 °
